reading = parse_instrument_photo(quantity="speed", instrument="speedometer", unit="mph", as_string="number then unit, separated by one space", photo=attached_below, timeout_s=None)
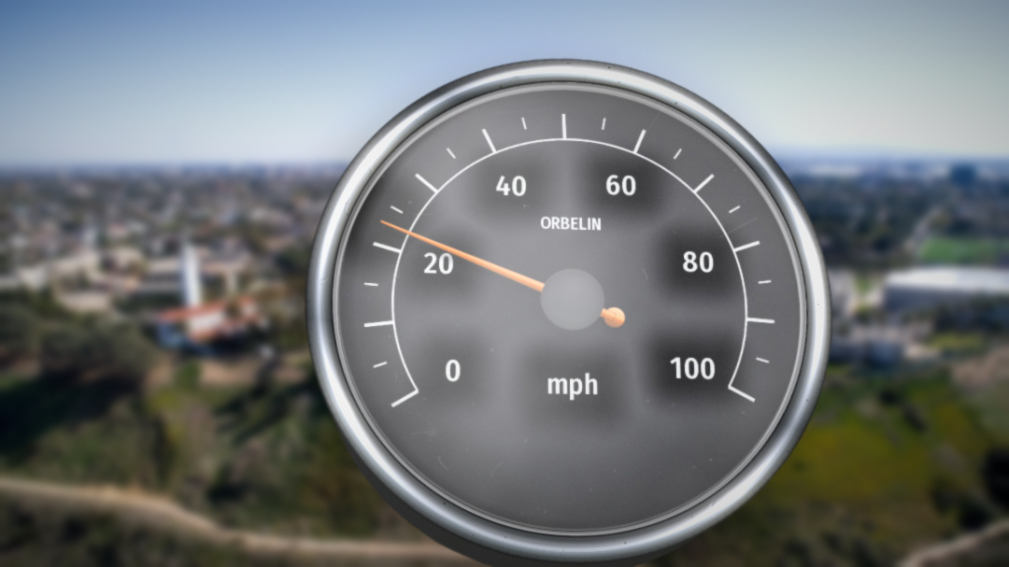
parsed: 22.5 mph
